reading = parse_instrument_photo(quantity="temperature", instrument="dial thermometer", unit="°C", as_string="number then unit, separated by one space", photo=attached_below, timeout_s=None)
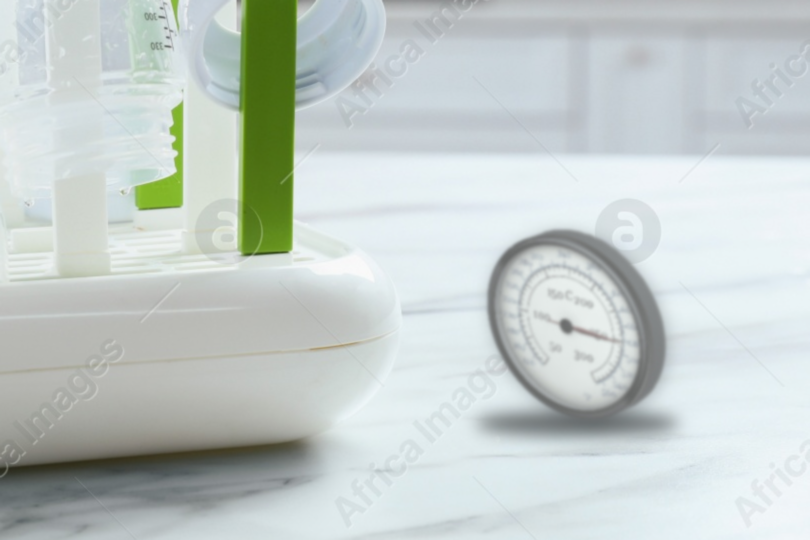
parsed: 250 °C
